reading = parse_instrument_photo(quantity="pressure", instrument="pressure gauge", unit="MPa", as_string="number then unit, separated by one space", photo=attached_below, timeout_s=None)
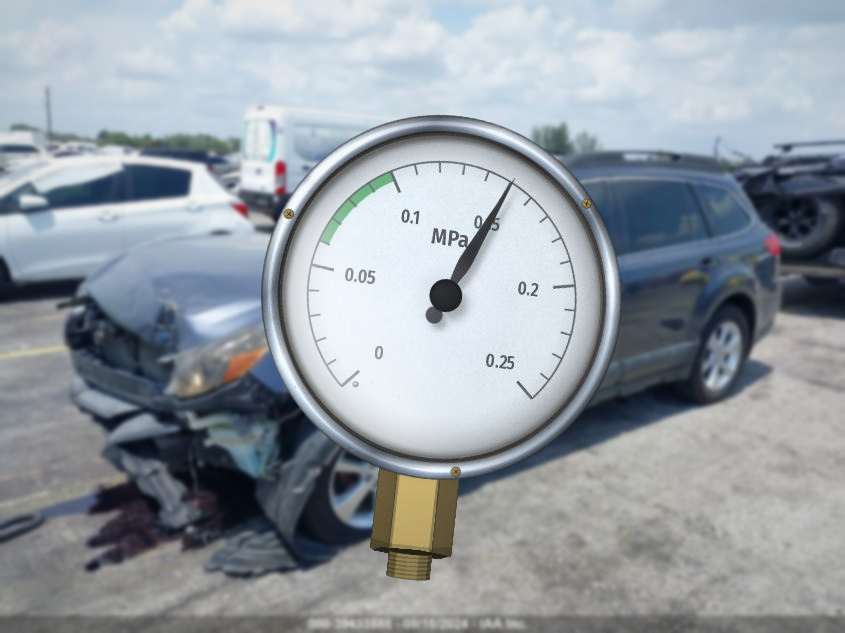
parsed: 0.15 MPa
